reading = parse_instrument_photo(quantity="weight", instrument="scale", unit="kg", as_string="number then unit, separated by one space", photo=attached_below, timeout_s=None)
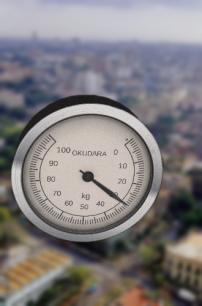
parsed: 30 kg
